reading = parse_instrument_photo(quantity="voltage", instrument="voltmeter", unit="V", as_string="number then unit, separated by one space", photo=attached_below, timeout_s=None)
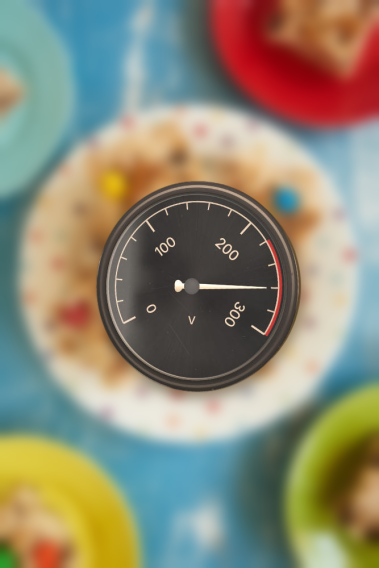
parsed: 260 V
